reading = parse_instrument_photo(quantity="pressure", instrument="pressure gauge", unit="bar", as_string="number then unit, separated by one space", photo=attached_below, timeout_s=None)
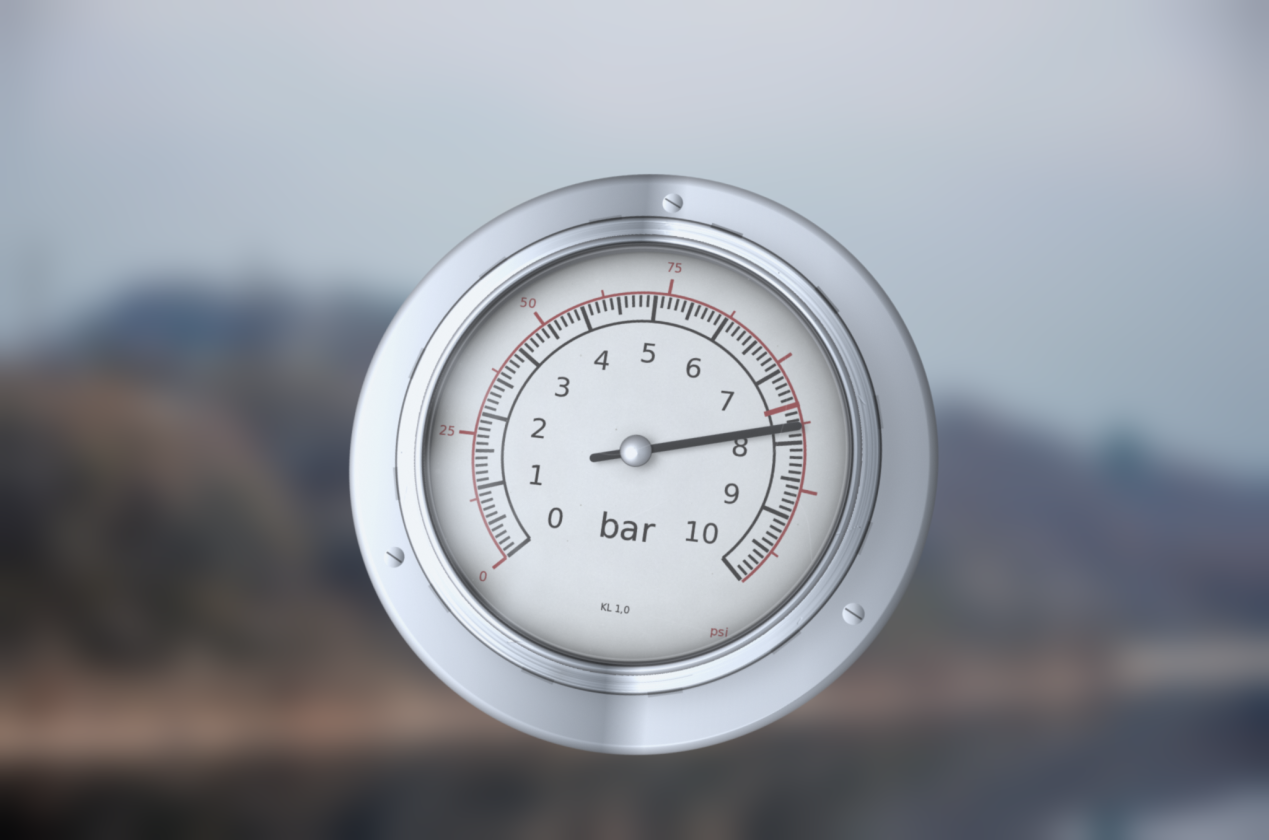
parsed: 7.8 bar
